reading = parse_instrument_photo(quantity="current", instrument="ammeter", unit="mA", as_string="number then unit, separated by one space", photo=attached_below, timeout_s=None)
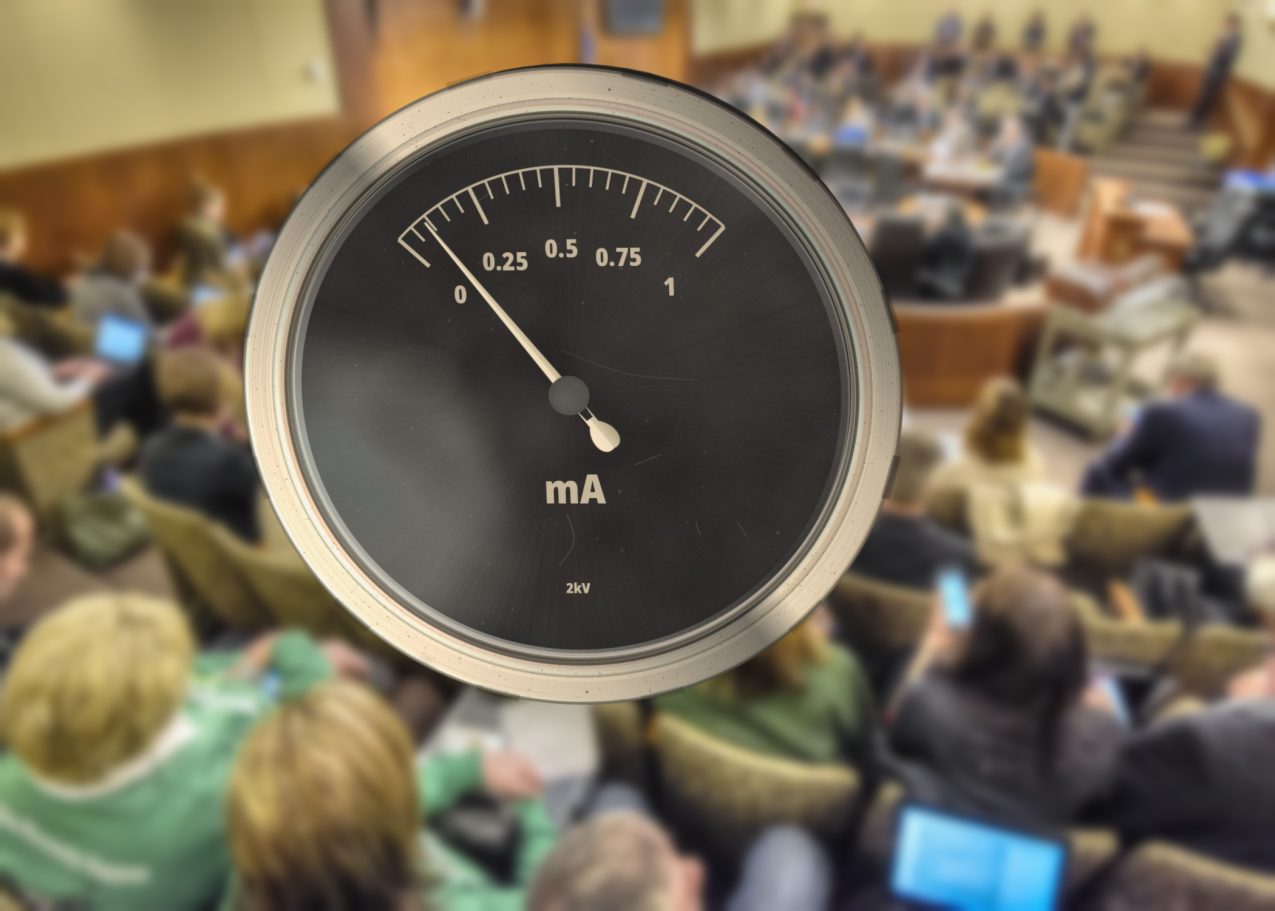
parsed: 0.1 mA
